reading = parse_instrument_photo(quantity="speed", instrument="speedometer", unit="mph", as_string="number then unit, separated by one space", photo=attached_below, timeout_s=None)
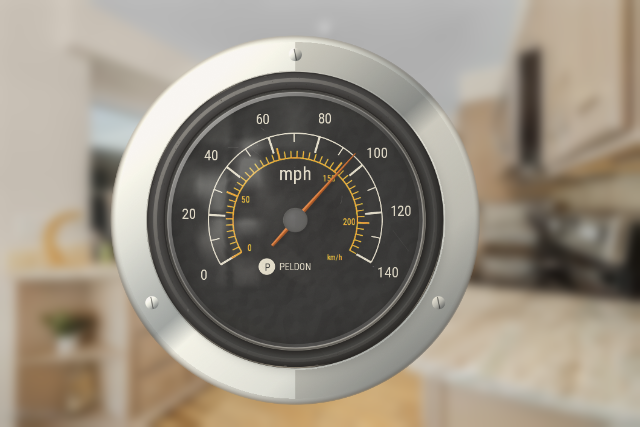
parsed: 95 mph
